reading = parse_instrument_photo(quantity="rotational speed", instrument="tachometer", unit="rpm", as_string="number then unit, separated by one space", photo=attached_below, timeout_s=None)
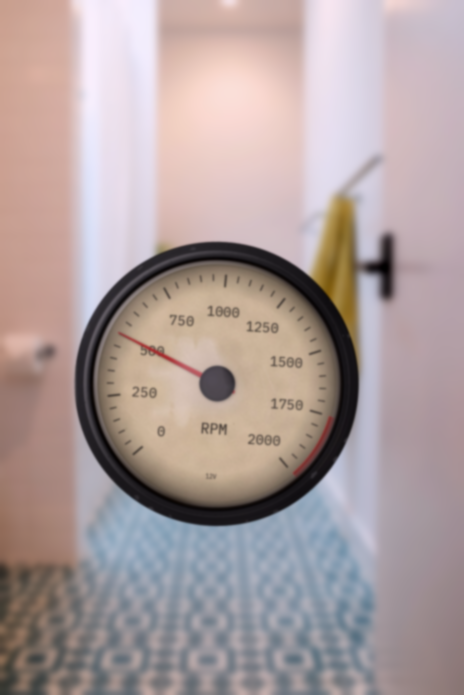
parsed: 500 rpm
